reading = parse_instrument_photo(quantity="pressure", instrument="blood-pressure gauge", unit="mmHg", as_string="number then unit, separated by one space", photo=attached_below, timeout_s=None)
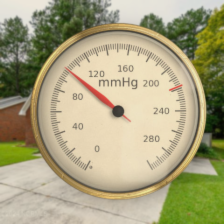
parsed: 100 mmHg
